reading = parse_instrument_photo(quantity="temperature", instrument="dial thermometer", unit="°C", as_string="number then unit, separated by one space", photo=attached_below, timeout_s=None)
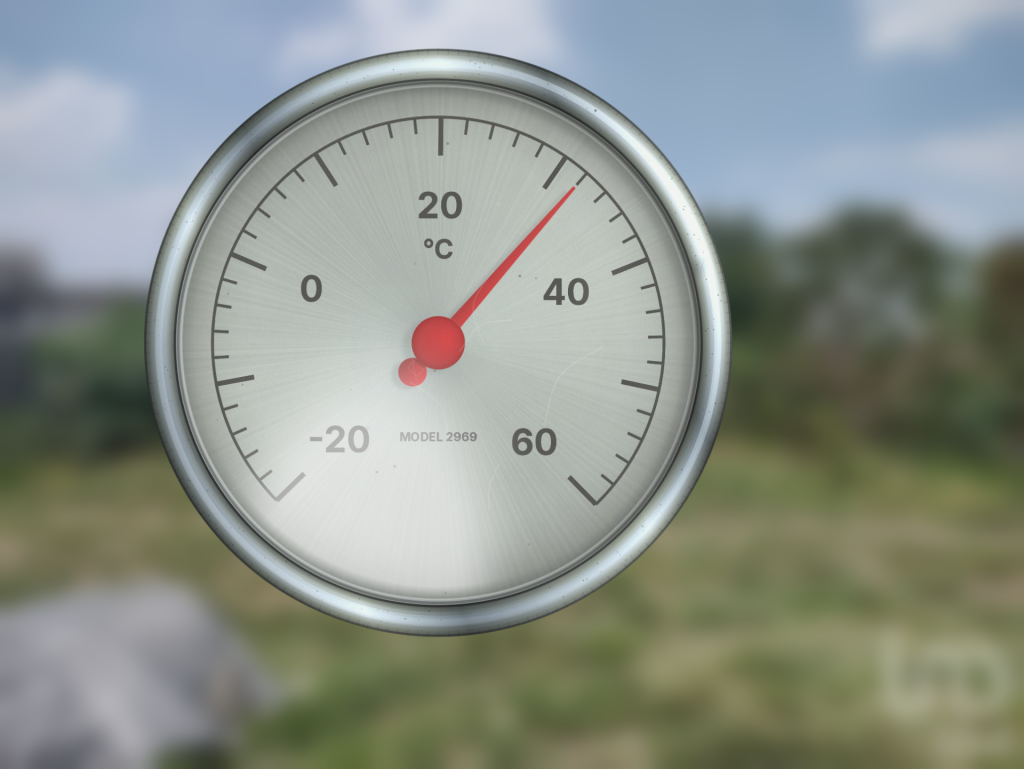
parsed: 32 °C
